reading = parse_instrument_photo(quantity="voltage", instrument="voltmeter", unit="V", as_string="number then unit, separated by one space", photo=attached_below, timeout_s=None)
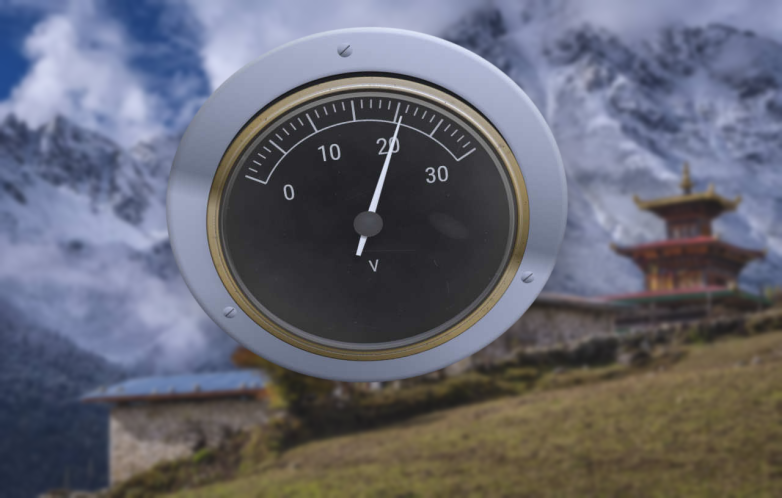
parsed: 20.5 V
